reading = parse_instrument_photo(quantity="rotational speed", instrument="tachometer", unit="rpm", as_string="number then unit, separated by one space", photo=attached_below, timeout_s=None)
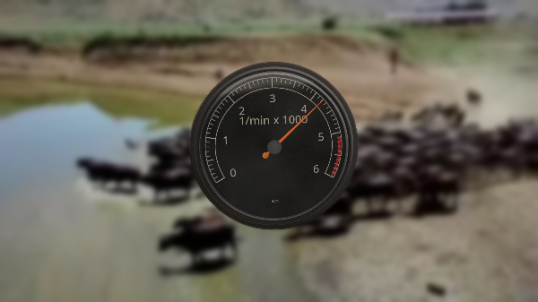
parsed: 4200 rpm
